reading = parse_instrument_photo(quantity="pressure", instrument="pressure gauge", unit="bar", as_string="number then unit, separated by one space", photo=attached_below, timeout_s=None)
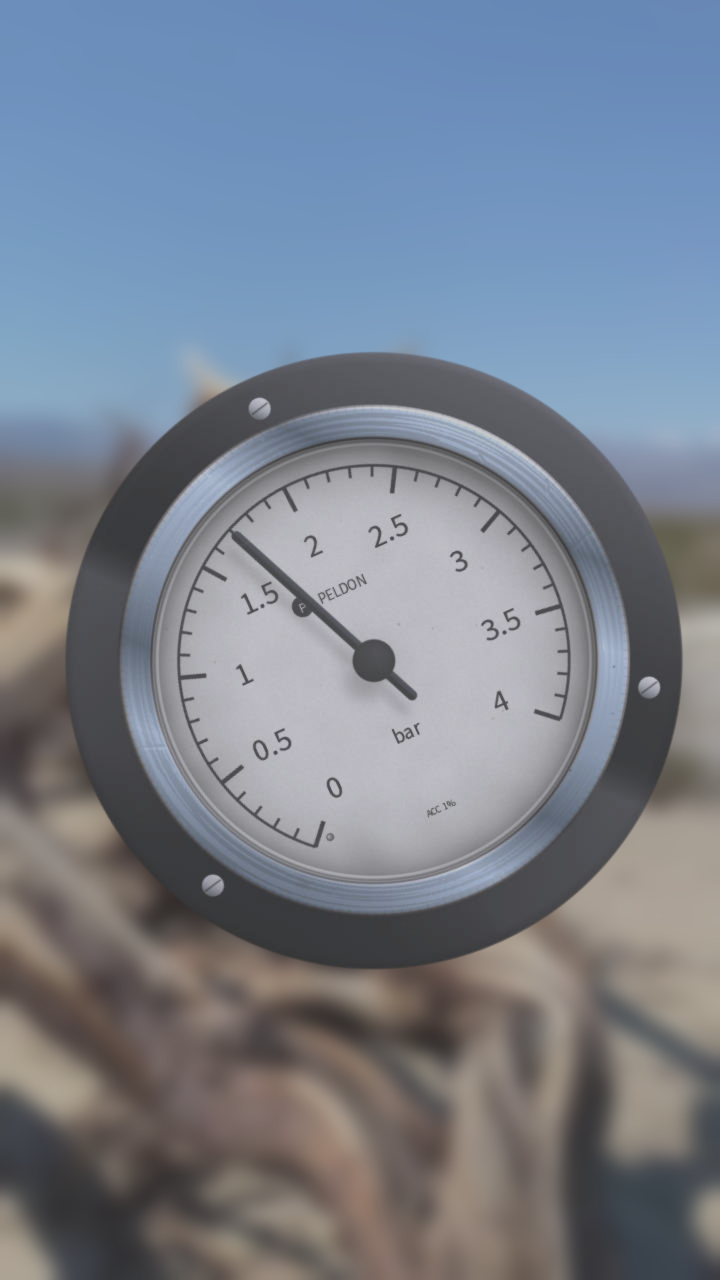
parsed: 1.7 bar
